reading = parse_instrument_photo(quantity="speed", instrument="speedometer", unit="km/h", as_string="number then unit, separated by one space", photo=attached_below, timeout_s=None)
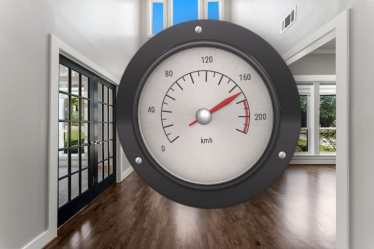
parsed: 170 km/h
